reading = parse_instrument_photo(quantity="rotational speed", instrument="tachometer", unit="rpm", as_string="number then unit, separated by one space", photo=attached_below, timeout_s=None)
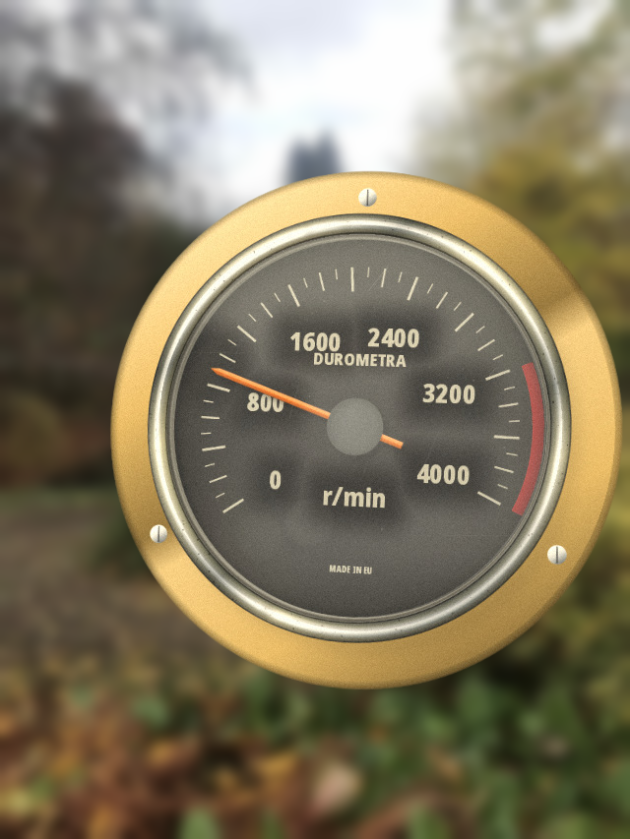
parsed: 900 rpm
